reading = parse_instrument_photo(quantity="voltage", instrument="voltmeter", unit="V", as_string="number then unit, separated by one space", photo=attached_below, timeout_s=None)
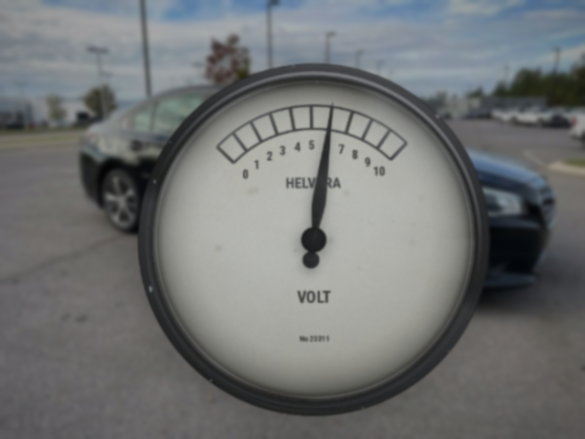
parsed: 6 V
